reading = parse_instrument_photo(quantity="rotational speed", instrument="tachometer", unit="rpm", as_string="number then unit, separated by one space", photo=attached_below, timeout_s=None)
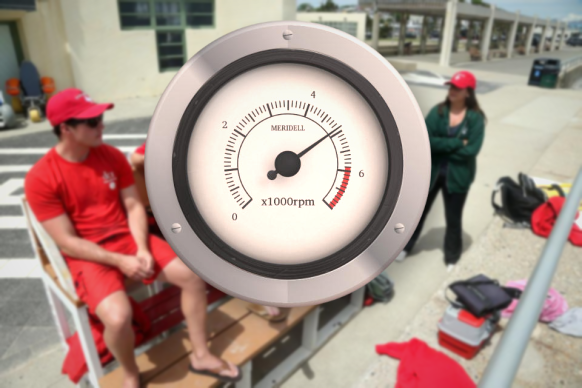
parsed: 4900 rpm
